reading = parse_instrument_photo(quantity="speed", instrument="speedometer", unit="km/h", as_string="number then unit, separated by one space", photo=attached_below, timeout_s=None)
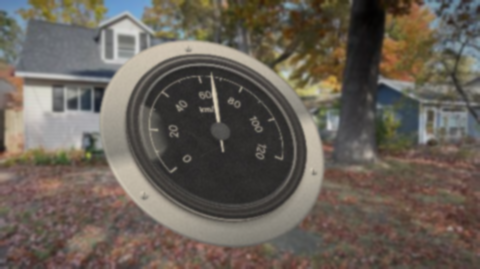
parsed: 65 km/h
